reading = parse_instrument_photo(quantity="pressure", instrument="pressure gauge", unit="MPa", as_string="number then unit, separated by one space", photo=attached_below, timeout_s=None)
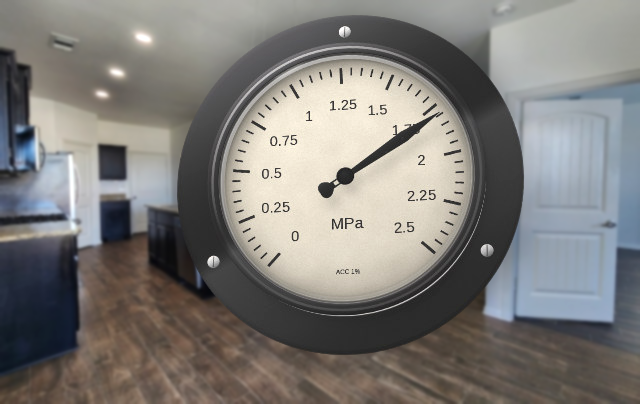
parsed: 1.8 MPa
